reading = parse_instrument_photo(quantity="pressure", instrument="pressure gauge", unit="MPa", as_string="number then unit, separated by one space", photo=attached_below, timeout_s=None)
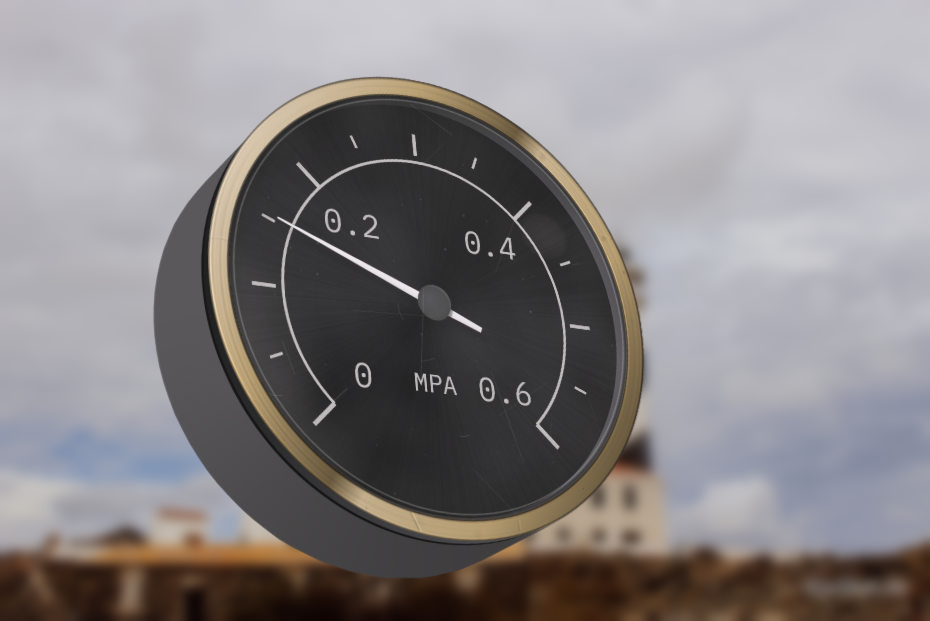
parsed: 0.15 MPa
